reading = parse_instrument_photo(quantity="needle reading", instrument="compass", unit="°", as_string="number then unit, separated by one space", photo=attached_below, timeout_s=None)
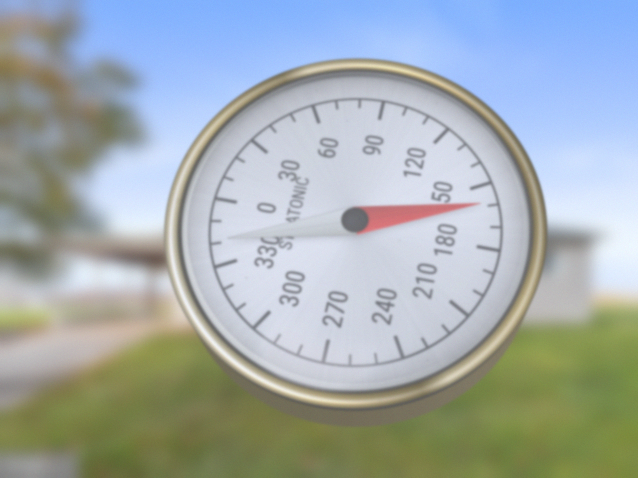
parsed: 160 °
